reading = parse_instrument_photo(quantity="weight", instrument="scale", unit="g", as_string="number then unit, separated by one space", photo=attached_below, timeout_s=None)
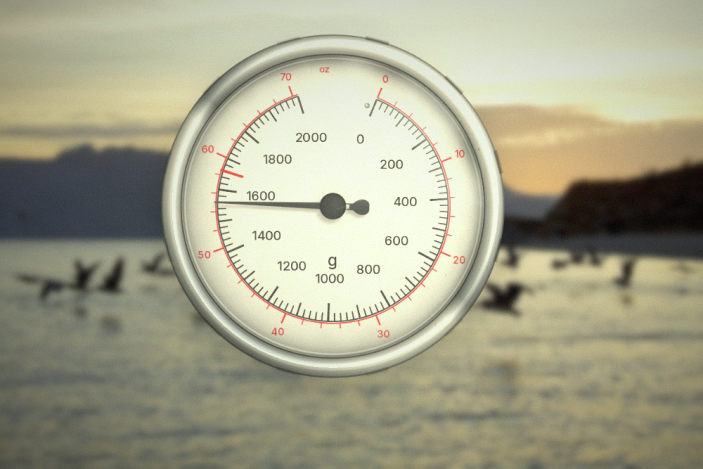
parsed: 1560 g
